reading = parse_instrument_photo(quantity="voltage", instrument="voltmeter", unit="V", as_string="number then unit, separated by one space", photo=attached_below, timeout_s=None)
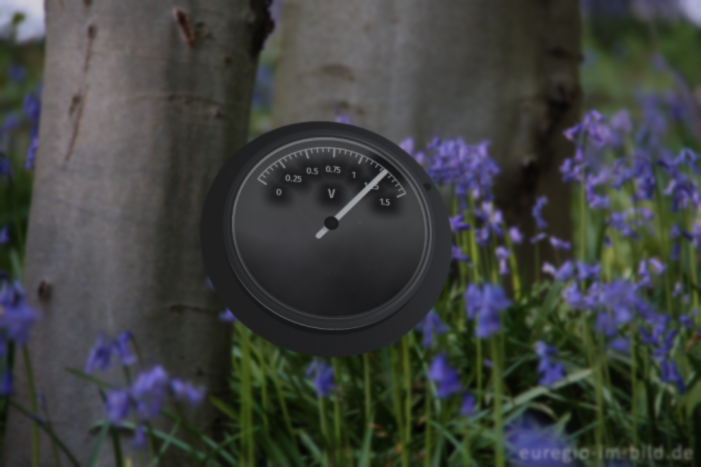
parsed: 1.25 V
